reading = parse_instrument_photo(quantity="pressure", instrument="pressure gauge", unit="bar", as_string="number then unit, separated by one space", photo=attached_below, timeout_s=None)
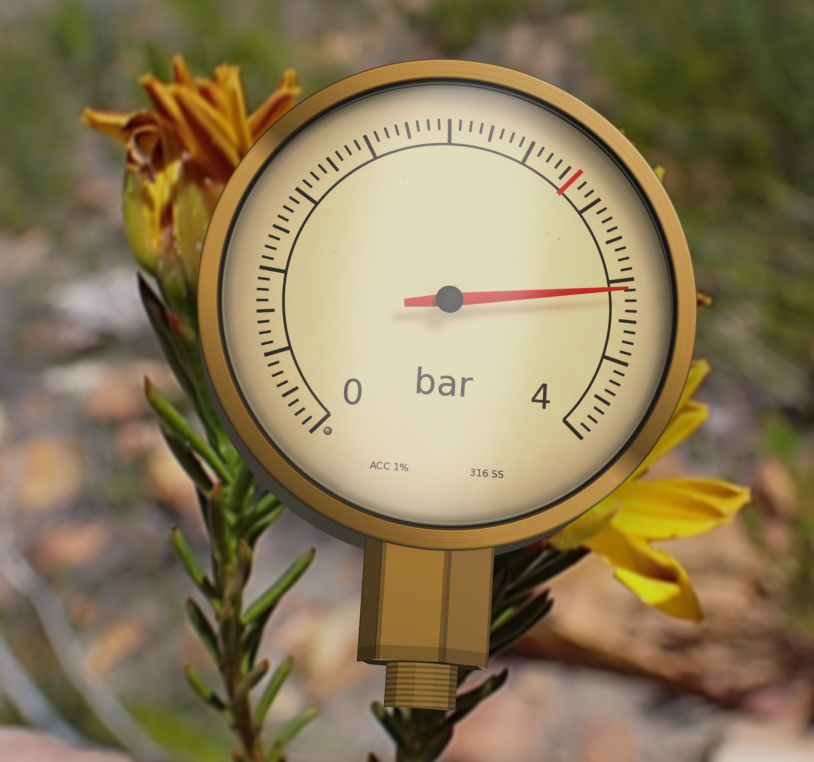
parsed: 3.25 bar
